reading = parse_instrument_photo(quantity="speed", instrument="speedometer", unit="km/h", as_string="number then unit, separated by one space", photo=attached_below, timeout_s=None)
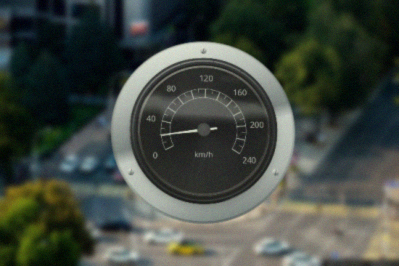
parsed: 20 km/h
